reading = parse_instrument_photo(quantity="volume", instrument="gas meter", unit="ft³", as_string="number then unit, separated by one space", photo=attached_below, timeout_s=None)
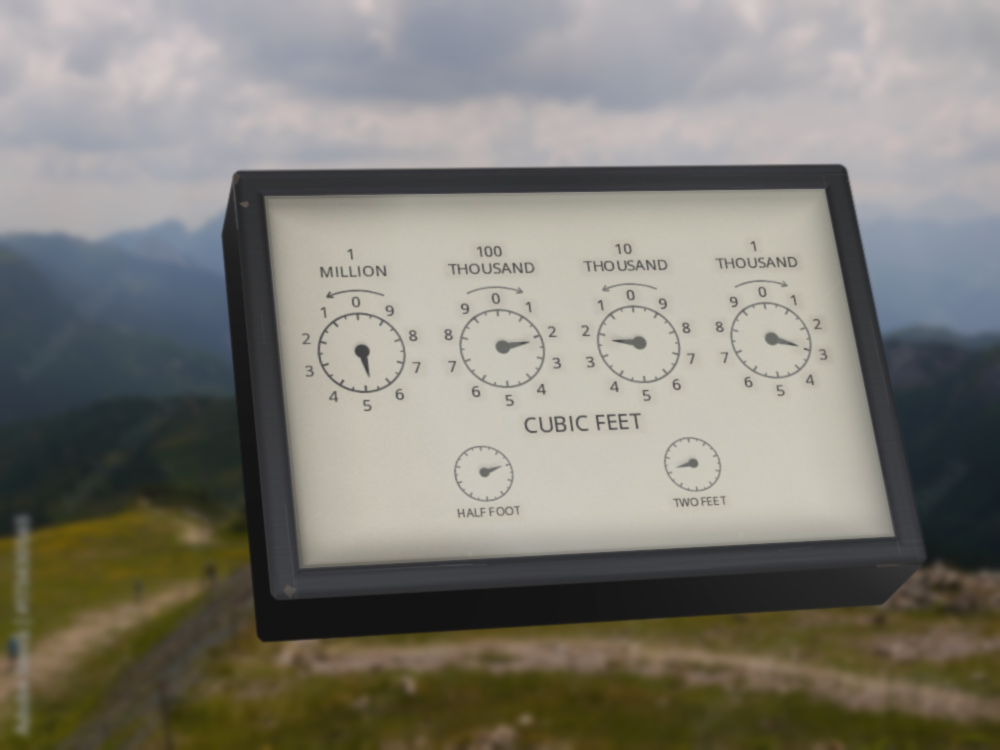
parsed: 522300 ft³
